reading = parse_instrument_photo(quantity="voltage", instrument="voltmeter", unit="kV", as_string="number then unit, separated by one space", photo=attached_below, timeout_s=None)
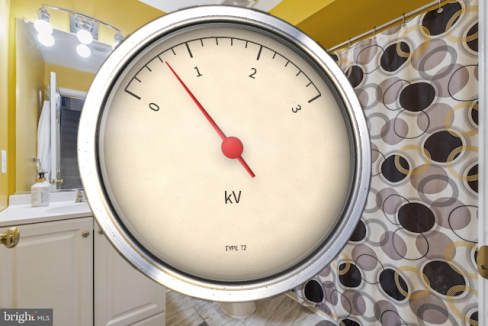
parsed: 0.6 kV
